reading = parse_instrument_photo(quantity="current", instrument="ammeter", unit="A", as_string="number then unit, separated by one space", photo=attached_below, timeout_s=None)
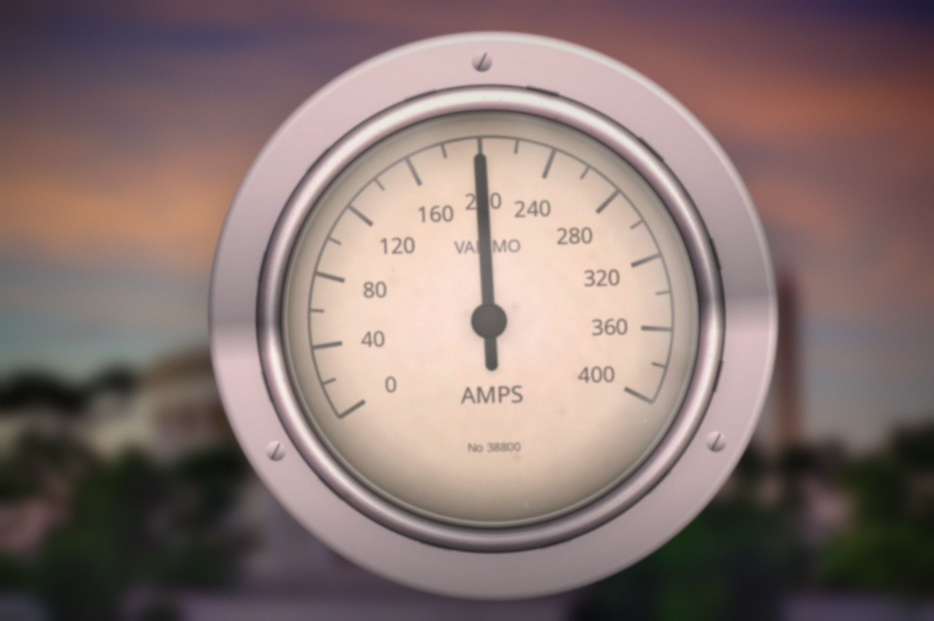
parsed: 200 A
